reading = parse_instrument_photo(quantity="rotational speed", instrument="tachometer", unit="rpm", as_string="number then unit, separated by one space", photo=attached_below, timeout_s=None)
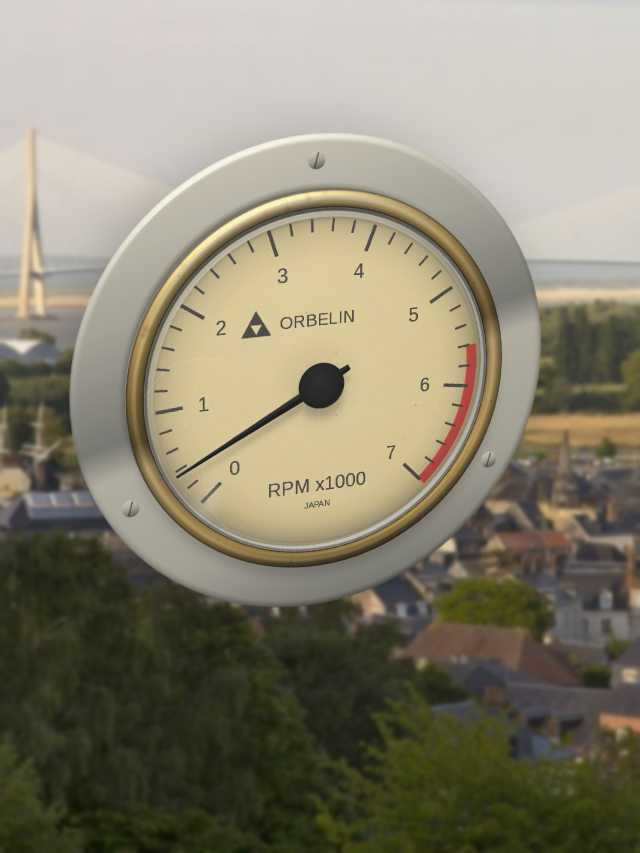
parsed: 400 rpm
